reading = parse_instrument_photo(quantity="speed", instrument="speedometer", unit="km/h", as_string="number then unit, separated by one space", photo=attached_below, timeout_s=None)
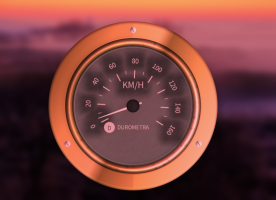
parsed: 5 km/h
